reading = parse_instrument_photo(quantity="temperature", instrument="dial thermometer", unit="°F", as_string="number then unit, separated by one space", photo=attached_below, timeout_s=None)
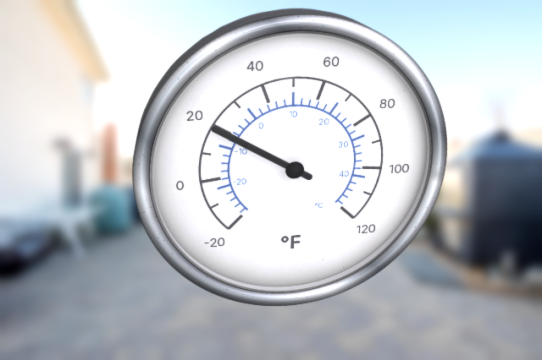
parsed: 20 °F
